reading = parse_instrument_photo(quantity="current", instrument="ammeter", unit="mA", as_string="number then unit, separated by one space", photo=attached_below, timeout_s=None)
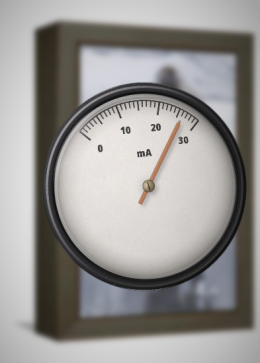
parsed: 26 mA
